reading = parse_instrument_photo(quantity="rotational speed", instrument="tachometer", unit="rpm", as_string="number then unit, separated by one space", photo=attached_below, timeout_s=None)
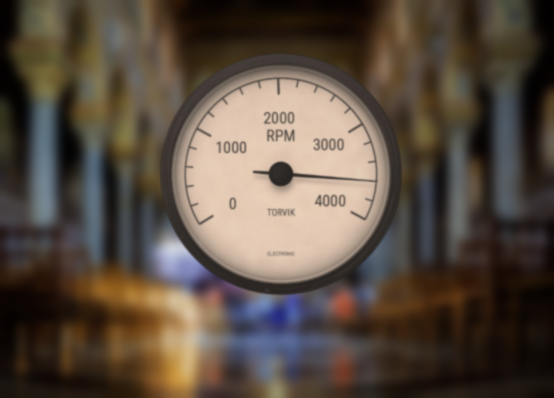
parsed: 3600 rpm
